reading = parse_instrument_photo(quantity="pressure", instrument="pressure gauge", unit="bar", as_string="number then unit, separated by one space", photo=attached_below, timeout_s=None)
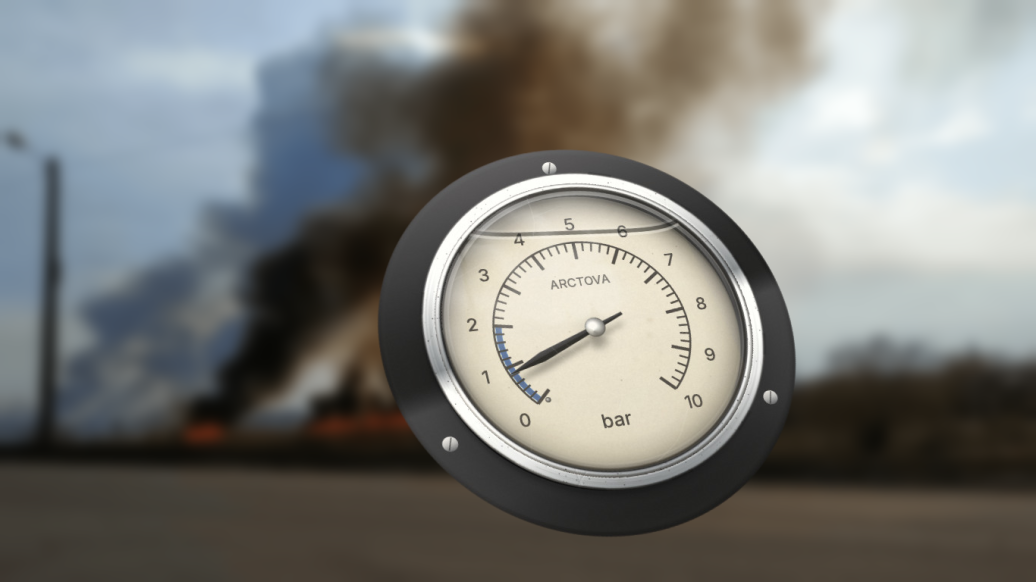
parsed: 0.8 bar
